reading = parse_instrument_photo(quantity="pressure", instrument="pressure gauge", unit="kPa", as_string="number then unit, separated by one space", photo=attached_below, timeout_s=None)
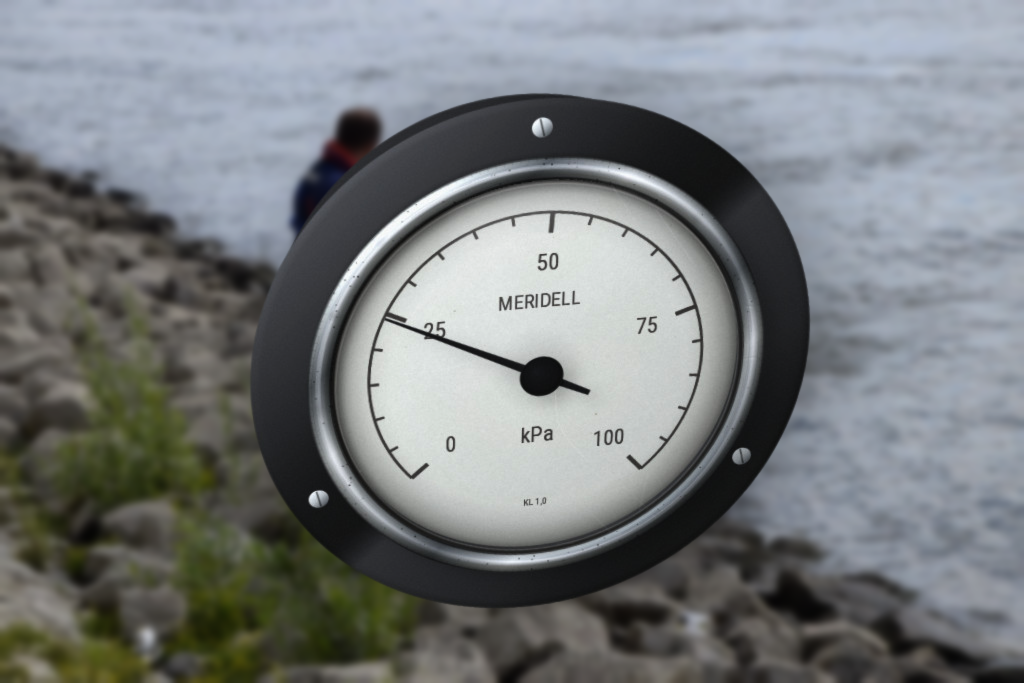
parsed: 25 kPa
